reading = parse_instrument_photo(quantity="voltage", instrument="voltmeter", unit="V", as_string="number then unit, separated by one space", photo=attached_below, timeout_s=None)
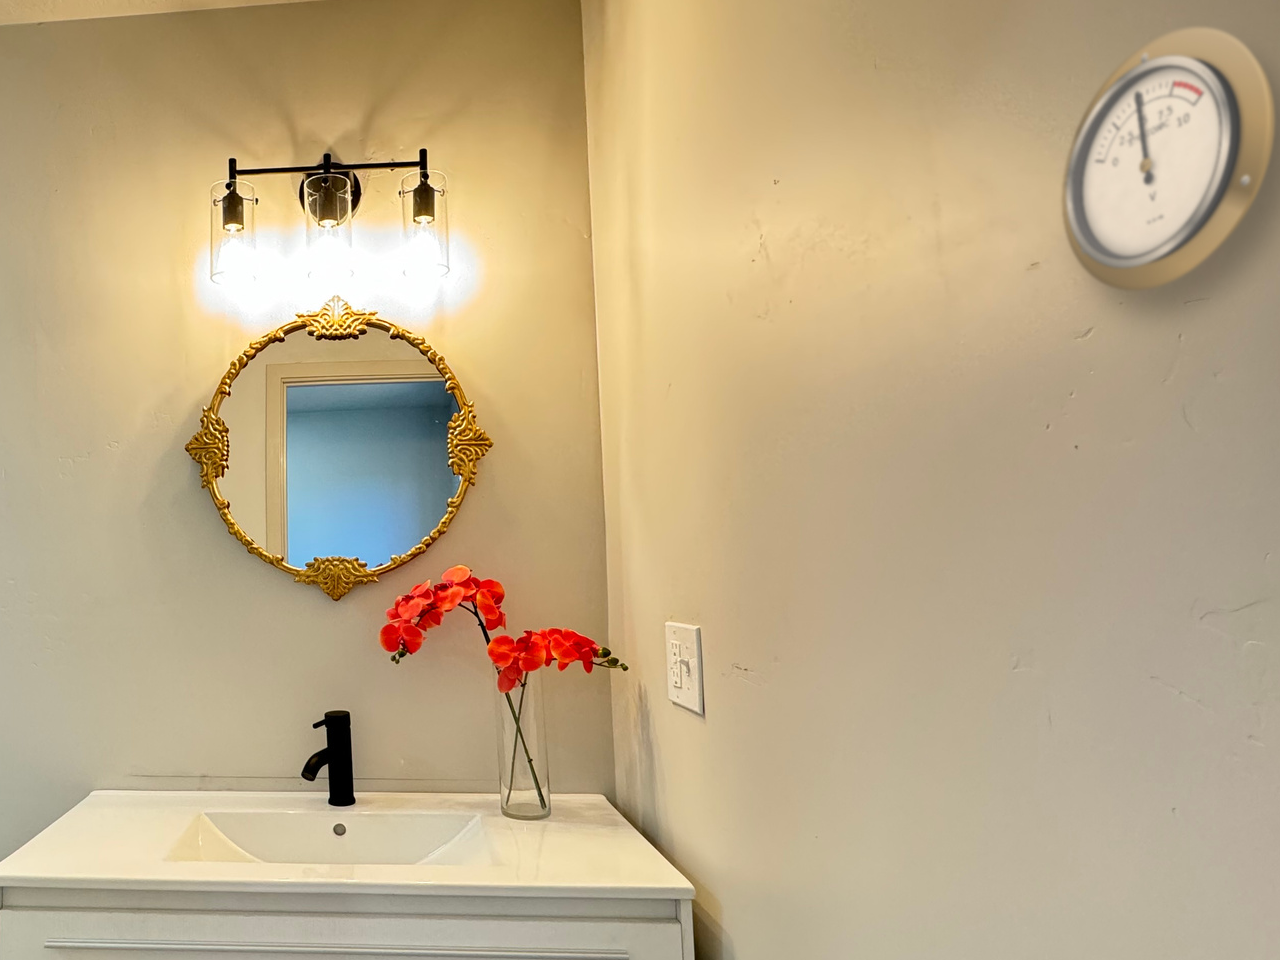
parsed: 5 V
